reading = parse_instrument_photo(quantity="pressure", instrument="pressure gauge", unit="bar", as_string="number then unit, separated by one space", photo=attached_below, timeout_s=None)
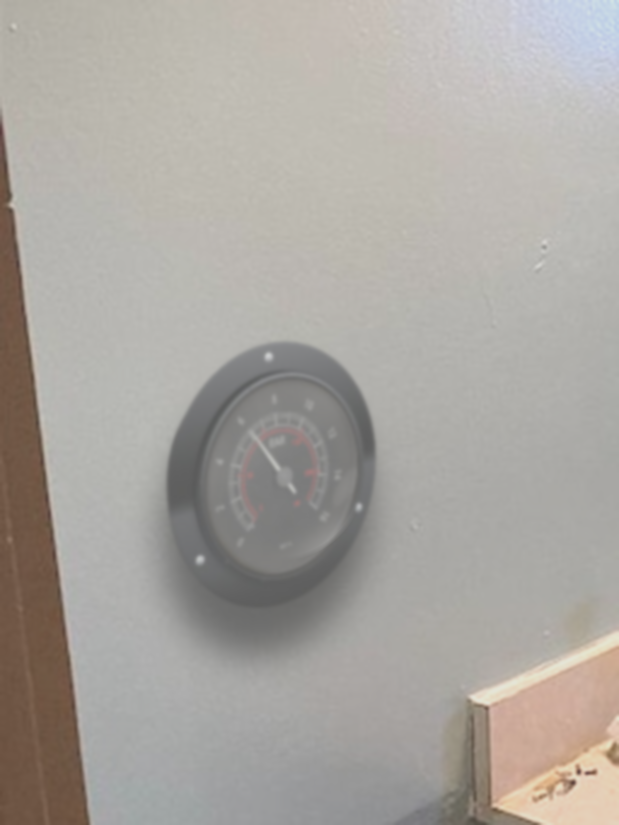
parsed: 6 bar
